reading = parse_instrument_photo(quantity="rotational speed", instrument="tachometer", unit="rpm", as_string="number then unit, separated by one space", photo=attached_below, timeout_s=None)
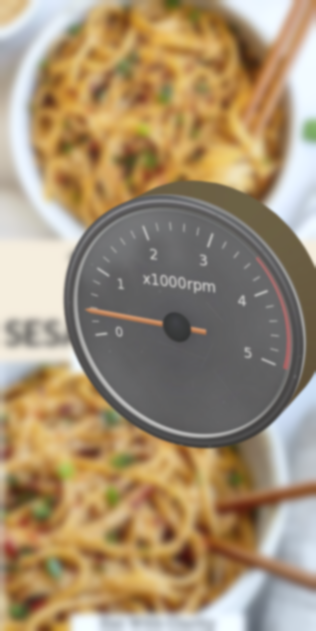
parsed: 400 rpm
